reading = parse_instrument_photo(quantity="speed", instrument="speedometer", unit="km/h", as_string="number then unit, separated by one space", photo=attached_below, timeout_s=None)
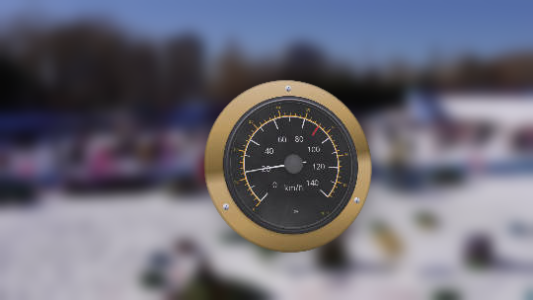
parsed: 20 km/h
